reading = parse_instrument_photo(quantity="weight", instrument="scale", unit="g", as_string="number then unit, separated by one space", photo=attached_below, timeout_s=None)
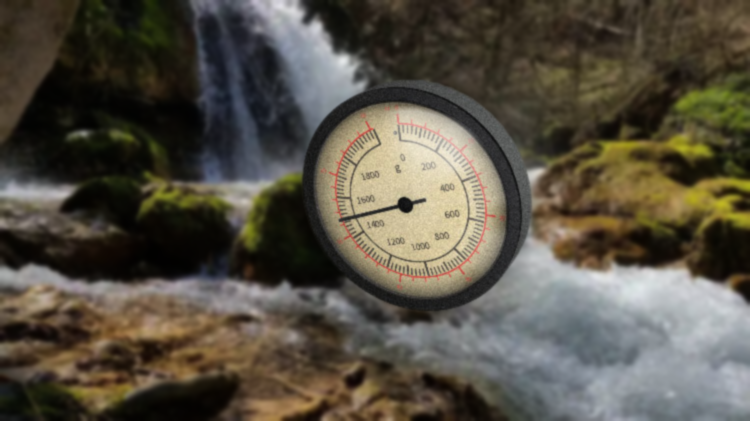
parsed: 1500 g
